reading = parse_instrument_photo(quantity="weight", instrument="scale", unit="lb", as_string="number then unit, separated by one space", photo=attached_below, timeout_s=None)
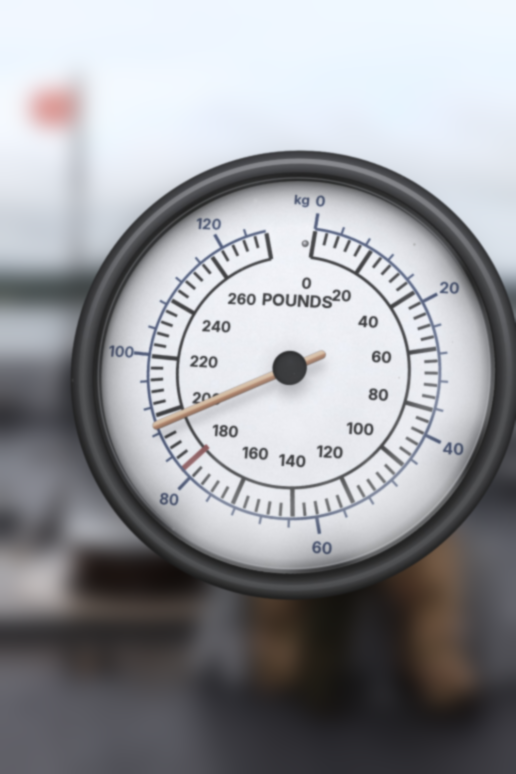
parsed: 196 lb
